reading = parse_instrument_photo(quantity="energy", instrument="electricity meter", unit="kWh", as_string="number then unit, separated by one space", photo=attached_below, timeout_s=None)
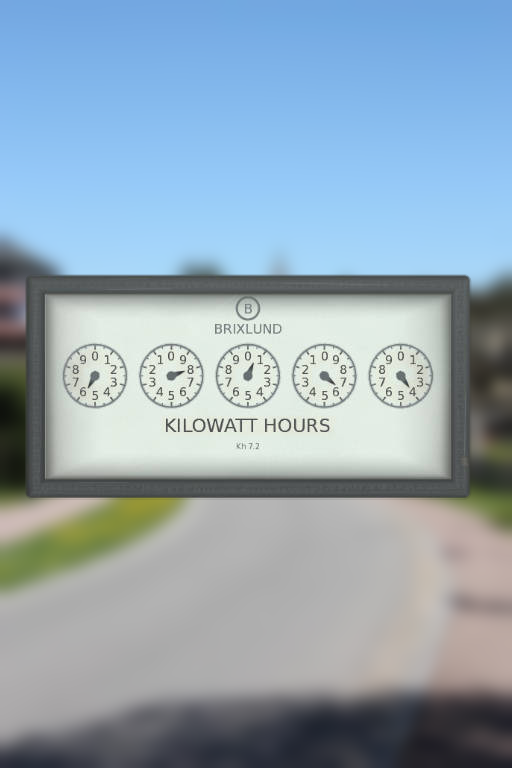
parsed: 58064 kWh
